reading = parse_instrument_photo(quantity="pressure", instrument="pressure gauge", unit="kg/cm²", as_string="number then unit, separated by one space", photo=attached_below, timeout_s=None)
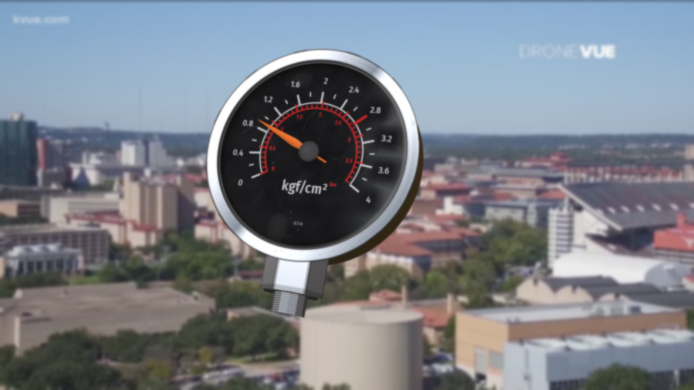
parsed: 0.9 kg/cm²
